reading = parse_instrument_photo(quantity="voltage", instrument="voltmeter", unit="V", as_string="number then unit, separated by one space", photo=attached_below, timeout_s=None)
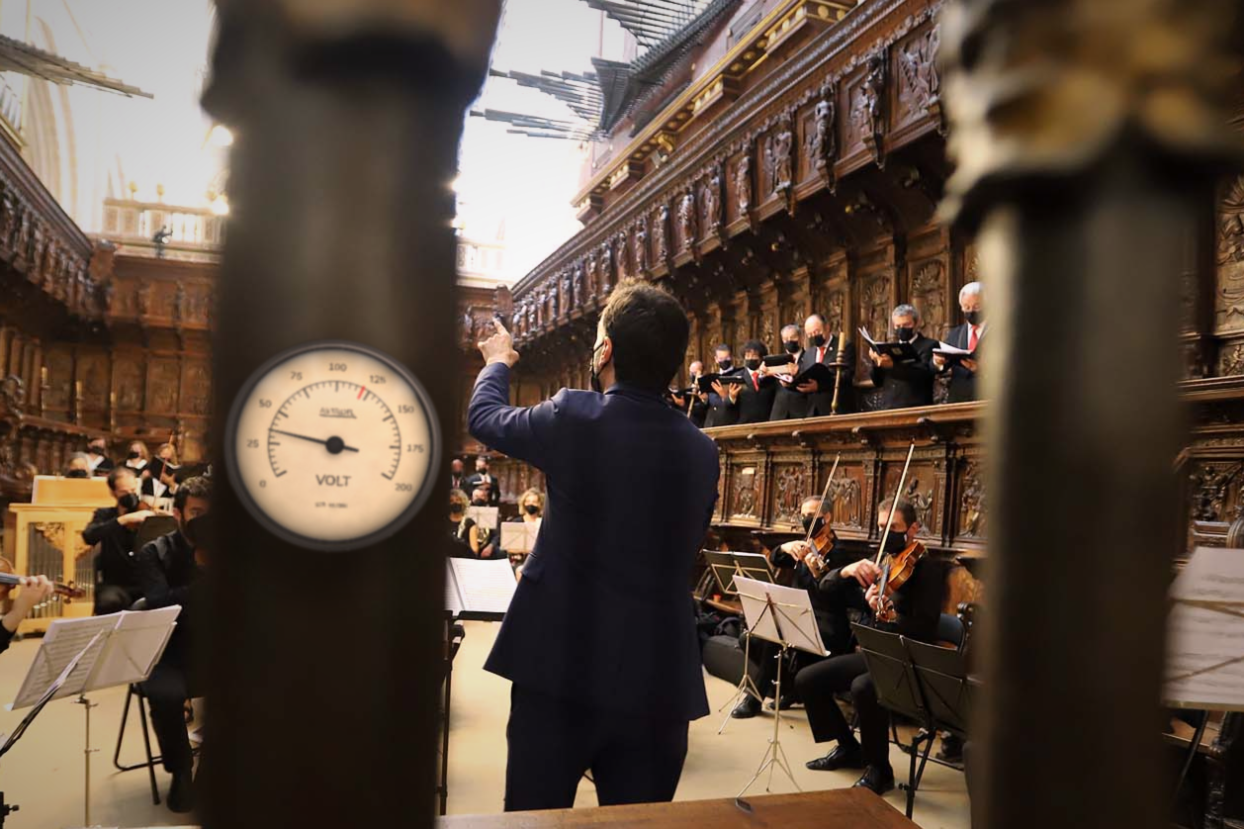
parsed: 35 V
